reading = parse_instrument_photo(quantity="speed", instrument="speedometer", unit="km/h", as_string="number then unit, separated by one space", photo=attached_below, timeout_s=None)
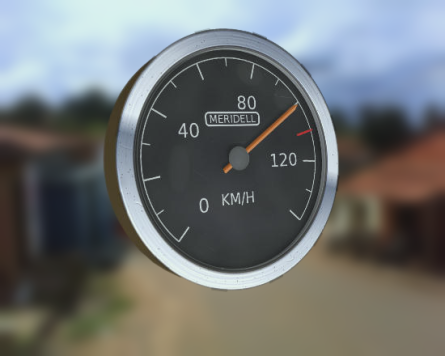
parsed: 100 km/h
